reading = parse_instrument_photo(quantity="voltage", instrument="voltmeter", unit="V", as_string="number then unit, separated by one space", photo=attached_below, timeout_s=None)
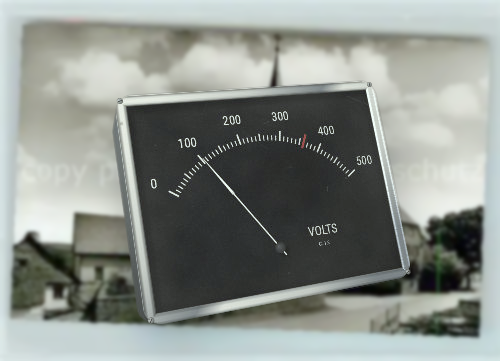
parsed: 100 V
